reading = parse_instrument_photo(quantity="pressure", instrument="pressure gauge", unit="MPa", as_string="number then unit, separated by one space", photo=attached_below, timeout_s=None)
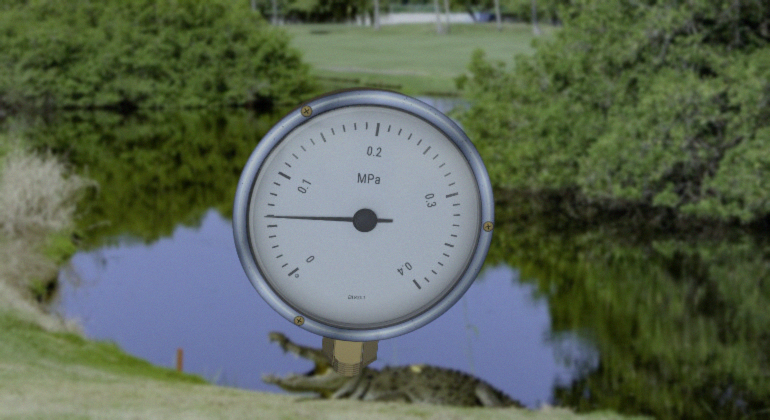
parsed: 0.06 MPa
